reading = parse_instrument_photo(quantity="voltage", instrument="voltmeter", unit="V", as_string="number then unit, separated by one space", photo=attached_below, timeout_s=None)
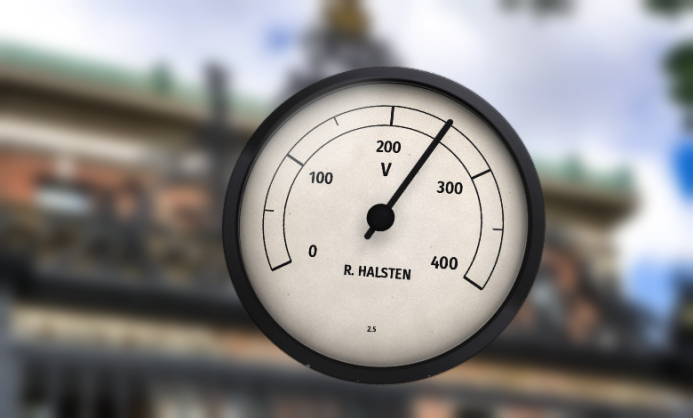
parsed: 250 V
